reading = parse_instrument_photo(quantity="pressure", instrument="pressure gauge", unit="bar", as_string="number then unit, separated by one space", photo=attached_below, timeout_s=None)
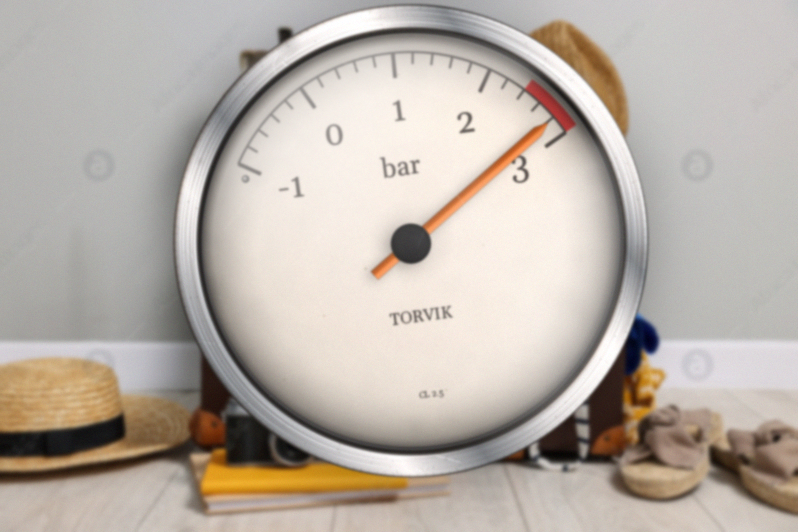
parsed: 2.8 bar
